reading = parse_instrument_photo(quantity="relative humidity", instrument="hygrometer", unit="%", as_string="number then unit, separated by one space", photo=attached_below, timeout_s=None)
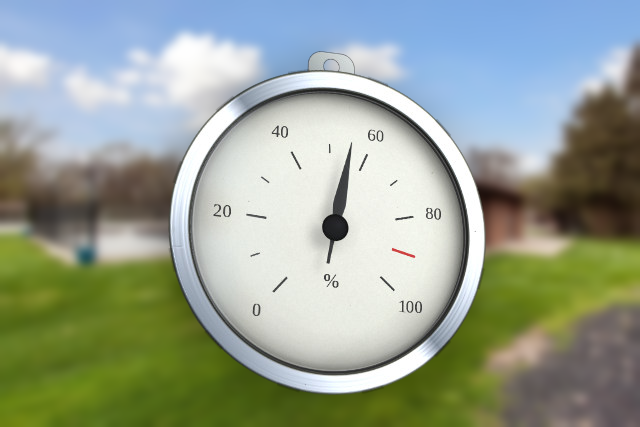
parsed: 55 %
